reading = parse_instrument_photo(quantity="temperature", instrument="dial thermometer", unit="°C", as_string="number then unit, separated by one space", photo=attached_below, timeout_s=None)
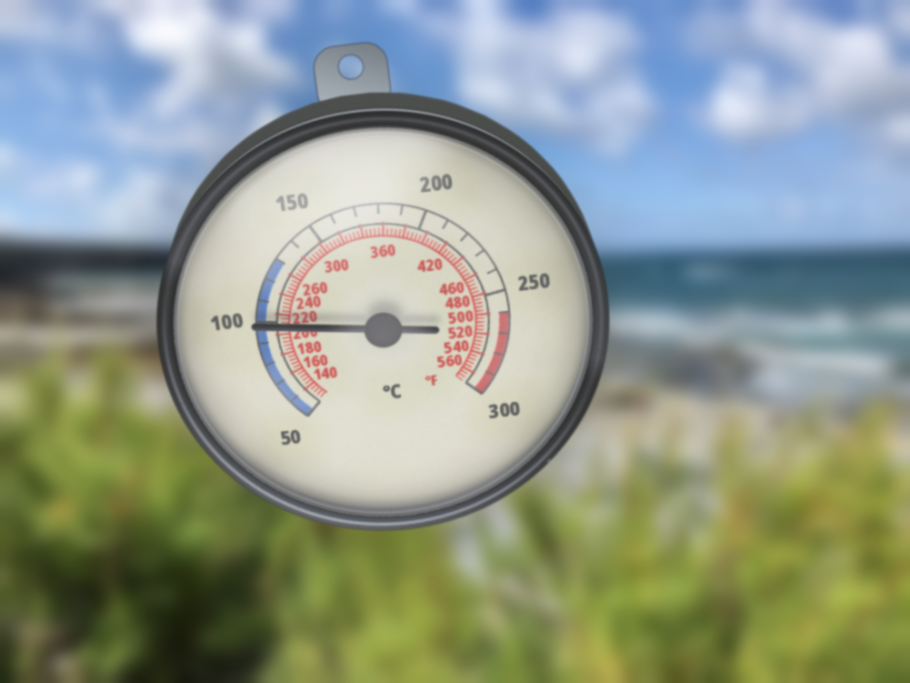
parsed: 100 °C
